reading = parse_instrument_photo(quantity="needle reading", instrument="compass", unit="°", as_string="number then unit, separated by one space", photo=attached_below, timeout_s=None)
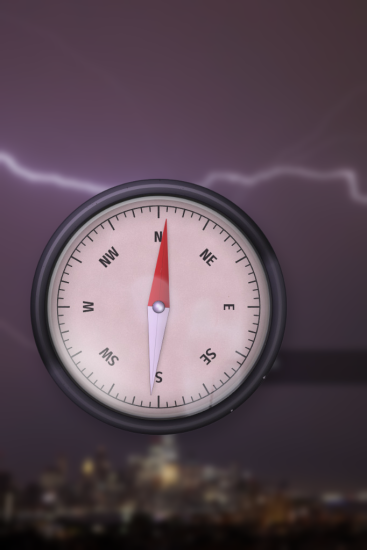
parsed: 5 °
